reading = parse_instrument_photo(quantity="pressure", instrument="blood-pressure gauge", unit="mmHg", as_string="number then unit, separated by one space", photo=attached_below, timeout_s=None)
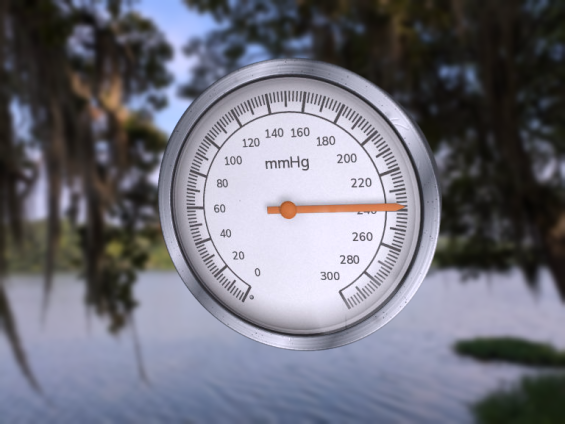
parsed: 238 mmHg
